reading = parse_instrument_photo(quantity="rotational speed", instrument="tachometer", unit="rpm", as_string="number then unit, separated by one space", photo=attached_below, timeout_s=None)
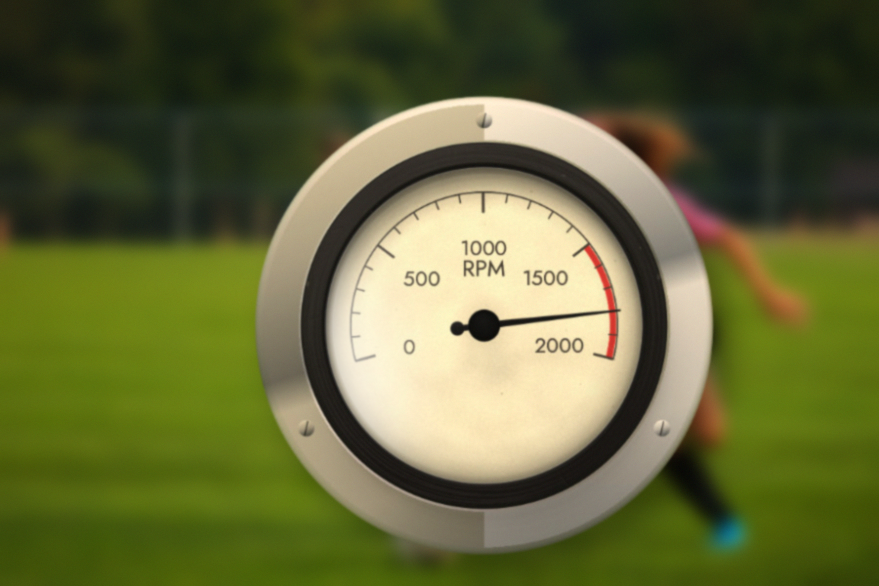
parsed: 1800 rpm
